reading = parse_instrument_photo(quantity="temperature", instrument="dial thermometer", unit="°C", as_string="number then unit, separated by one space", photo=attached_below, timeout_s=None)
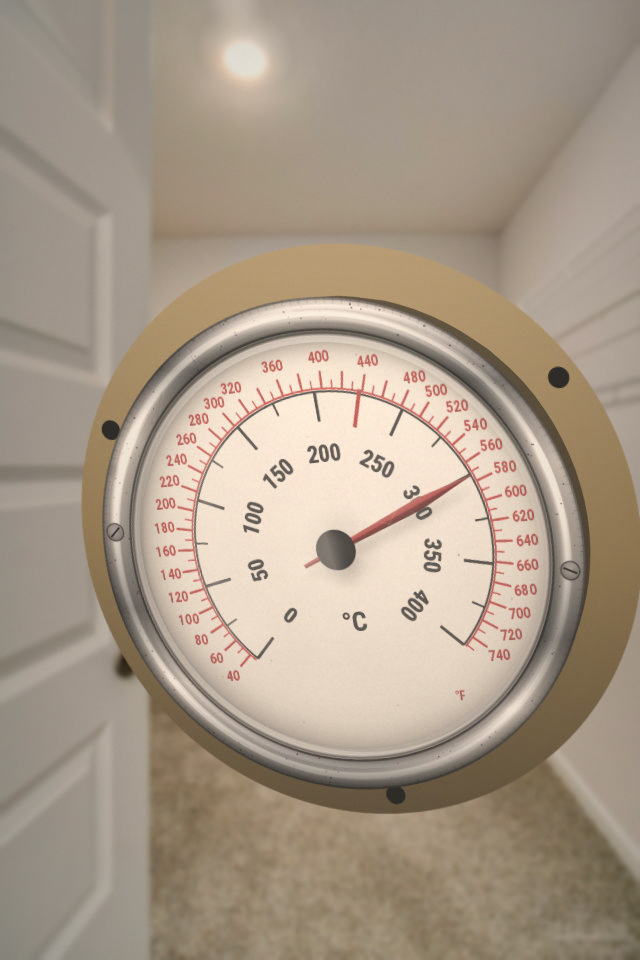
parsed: 300 °C
